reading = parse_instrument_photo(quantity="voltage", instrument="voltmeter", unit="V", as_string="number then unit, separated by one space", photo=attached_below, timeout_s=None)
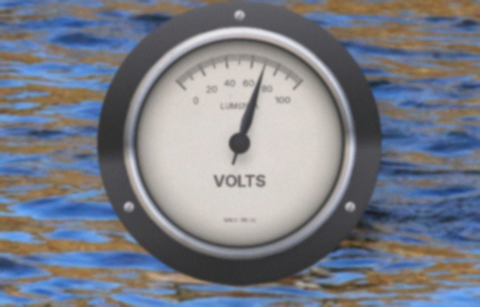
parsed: 70 V
